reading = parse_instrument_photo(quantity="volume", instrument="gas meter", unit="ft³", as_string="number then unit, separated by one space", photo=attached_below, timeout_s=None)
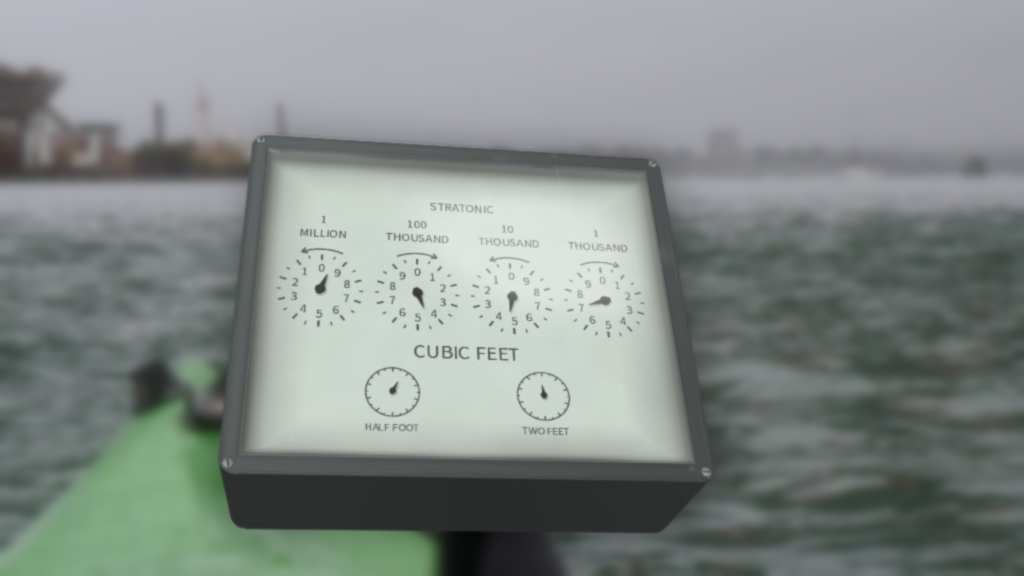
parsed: 944700 ft³
